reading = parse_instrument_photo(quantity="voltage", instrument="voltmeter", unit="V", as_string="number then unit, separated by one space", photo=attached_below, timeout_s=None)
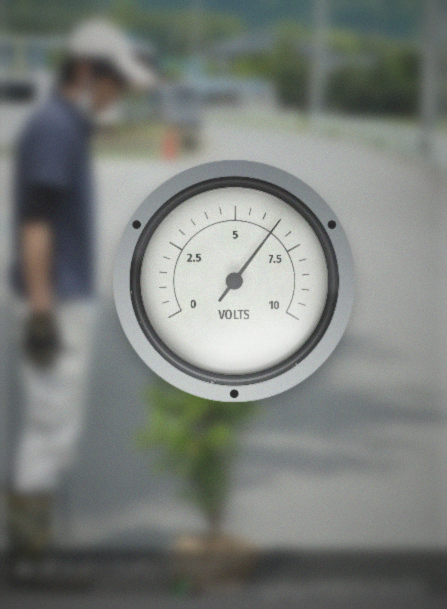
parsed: 6.5 V
